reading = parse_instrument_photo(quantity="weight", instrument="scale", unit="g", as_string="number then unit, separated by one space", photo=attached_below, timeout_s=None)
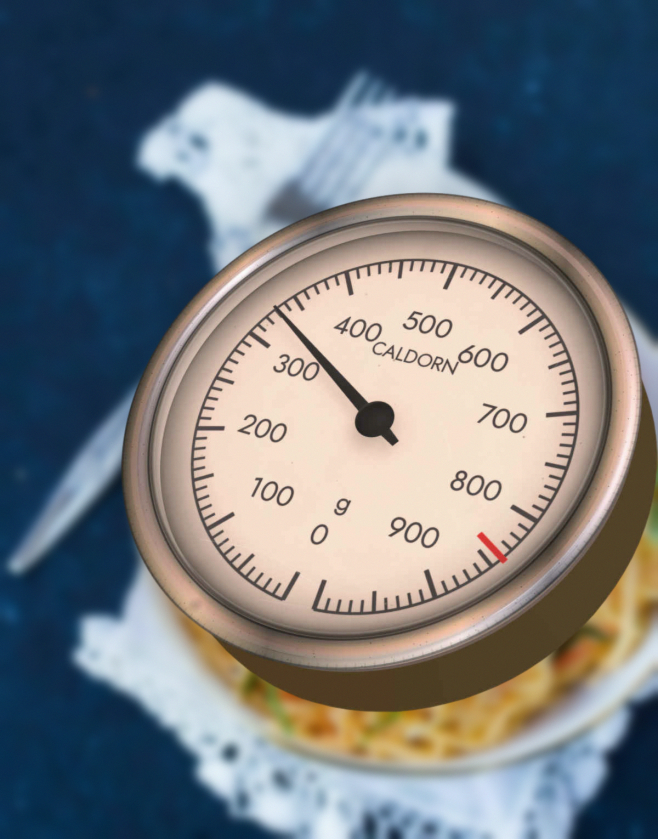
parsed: 330 g
